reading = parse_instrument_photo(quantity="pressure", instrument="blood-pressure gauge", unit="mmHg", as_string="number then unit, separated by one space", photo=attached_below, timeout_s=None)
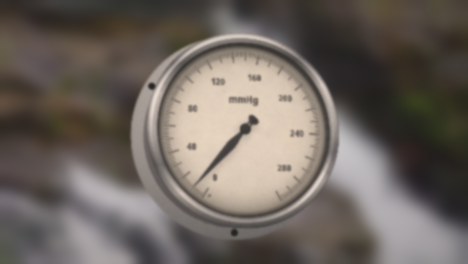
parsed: 10 mmHg
